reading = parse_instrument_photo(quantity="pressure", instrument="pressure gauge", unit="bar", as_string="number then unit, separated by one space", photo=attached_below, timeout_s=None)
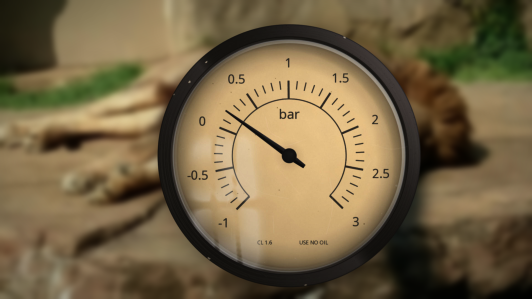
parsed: 0.2 bar
